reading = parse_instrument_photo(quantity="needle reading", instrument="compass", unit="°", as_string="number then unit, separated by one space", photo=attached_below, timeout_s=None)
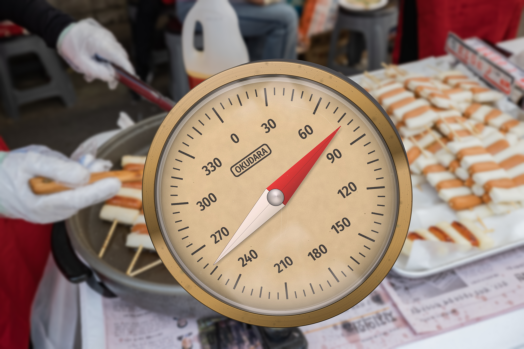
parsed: 77.5 °
